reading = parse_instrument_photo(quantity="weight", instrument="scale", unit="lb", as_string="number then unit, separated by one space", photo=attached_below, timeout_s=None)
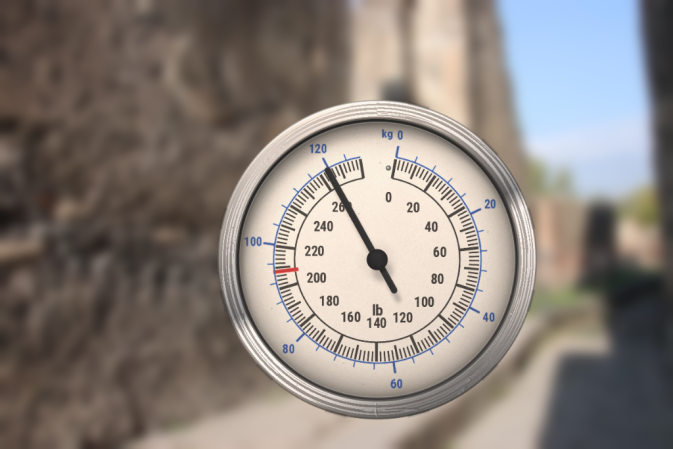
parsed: 264 lb
